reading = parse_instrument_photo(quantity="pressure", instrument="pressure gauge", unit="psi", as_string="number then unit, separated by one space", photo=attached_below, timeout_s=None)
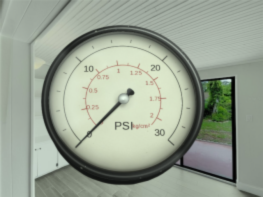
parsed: 0 psi
